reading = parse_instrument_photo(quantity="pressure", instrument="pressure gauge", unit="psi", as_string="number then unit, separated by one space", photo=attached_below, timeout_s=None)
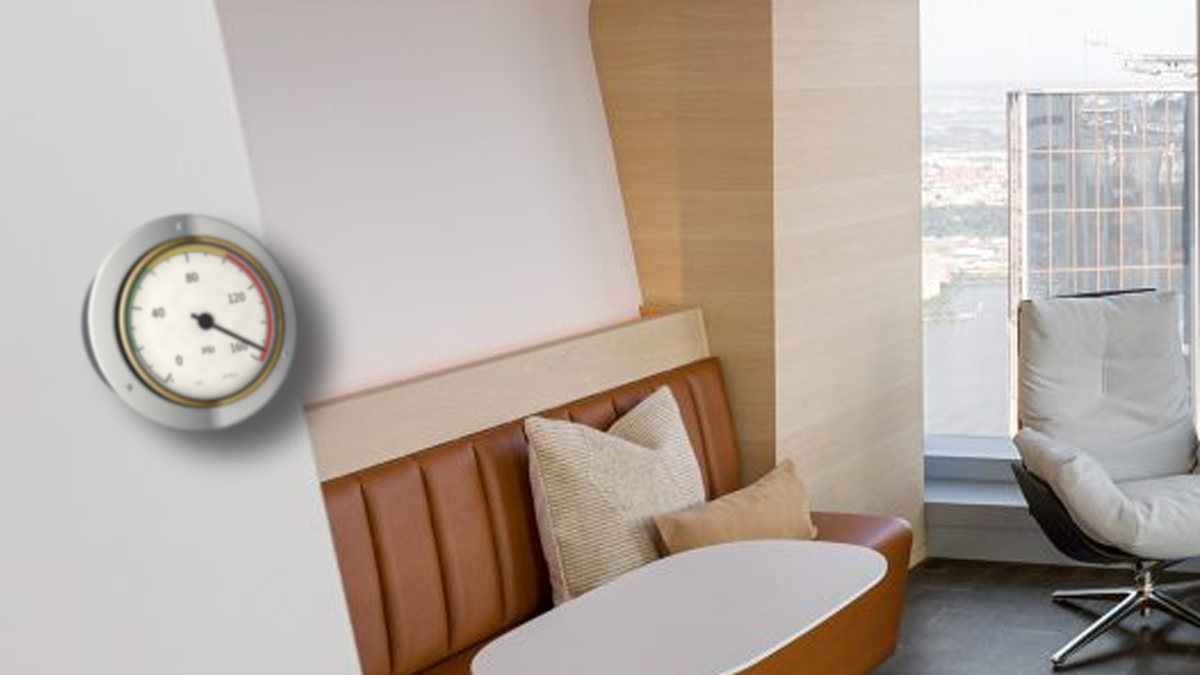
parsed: 155 psi
